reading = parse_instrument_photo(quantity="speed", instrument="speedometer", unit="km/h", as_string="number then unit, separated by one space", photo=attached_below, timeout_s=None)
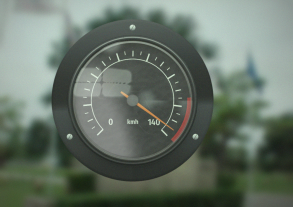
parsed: 135 km/h
